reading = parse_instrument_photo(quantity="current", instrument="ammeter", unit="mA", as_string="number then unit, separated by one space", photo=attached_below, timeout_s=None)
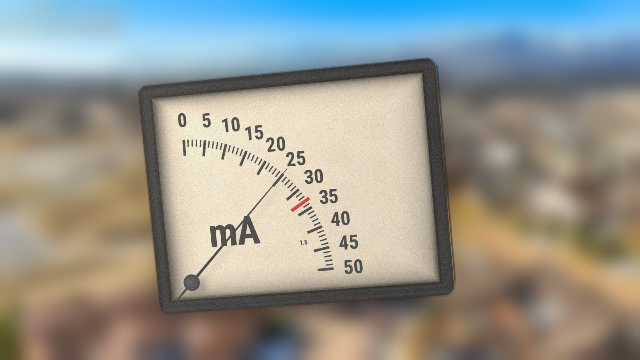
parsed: 25 mA
